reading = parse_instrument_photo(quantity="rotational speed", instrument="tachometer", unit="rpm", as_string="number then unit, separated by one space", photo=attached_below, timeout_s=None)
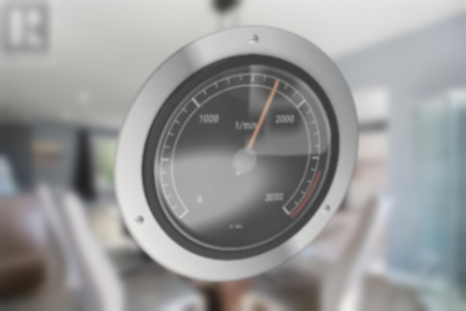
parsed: 1700 rpm
